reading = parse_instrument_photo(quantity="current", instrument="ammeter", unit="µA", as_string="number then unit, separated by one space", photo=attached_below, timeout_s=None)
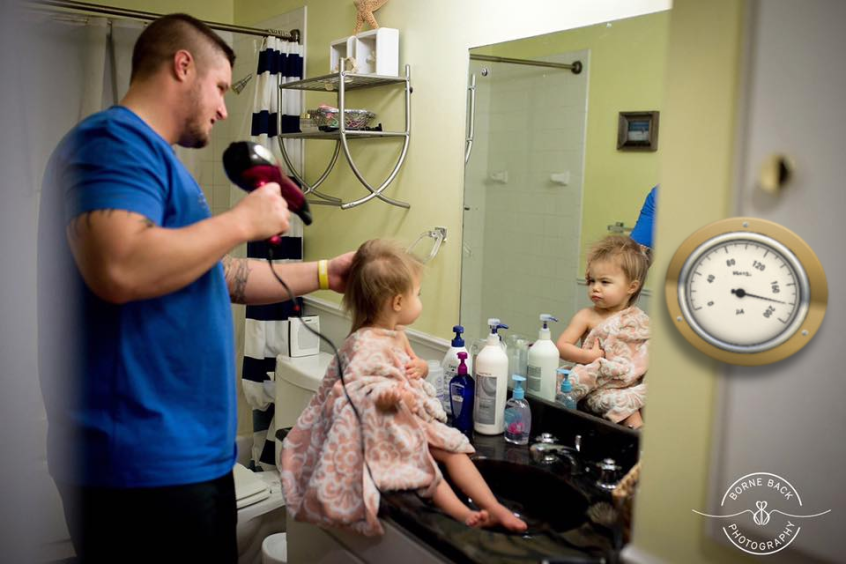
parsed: 180 µA
